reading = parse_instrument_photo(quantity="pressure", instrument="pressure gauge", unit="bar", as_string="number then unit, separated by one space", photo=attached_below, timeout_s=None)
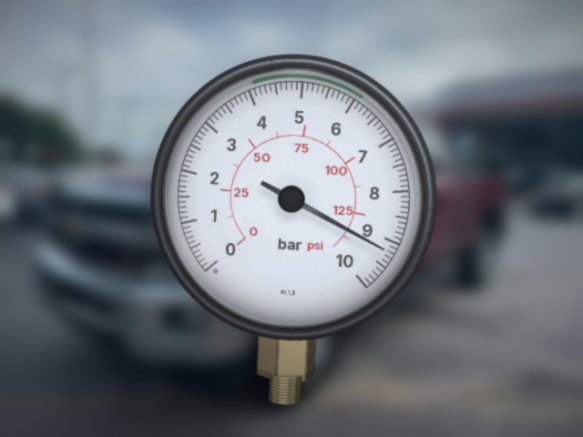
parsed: 9.2 bar
